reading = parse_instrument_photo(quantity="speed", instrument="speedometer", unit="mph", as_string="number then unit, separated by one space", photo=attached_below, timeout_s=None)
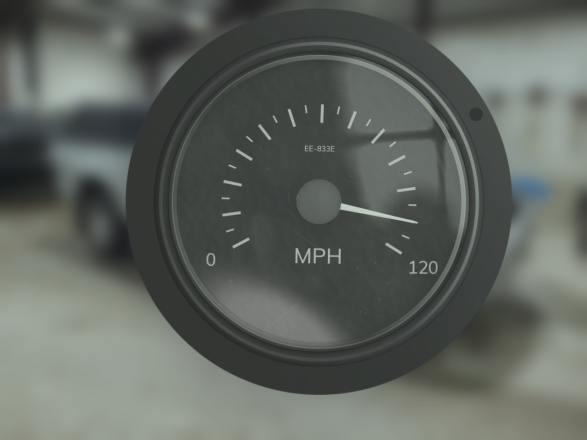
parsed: 110 mph
